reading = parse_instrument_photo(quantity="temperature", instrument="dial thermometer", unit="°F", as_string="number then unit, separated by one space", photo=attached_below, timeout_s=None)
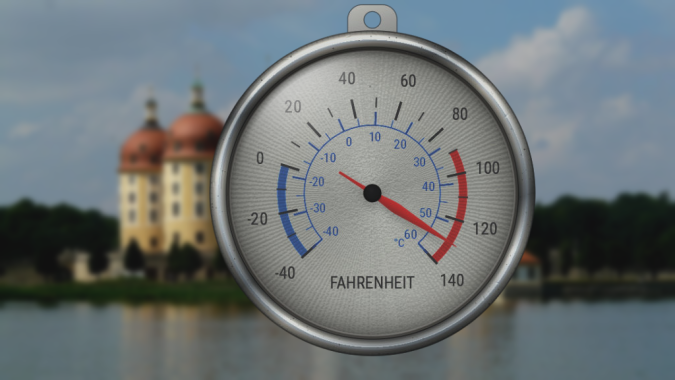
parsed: 130 °F
